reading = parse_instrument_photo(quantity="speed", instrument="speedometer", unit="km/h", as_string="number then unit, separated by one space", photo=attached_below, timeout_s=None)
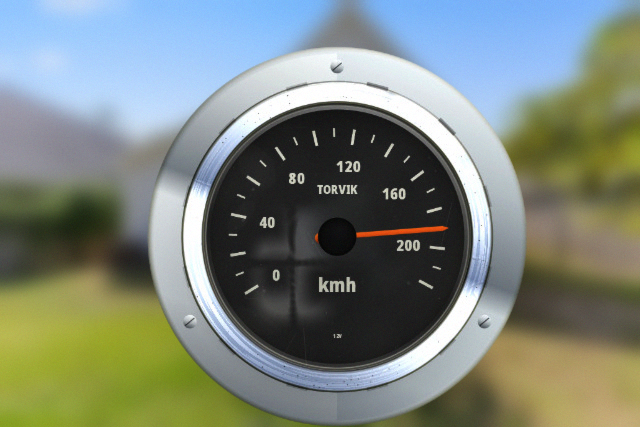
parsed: 190 km/h
